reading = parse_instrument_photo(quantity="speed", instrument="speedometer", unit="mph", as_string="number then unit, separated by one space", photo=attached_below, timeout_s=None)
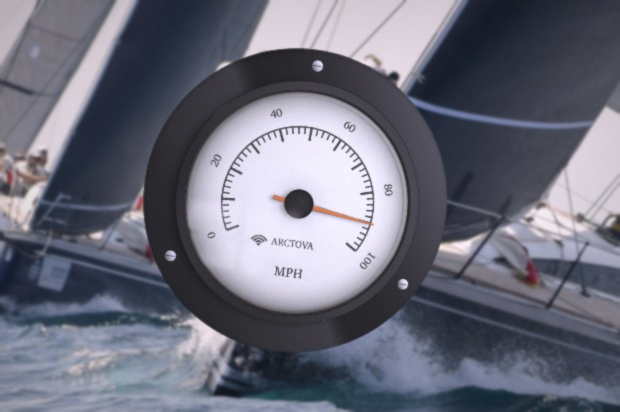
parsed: 90 mph
